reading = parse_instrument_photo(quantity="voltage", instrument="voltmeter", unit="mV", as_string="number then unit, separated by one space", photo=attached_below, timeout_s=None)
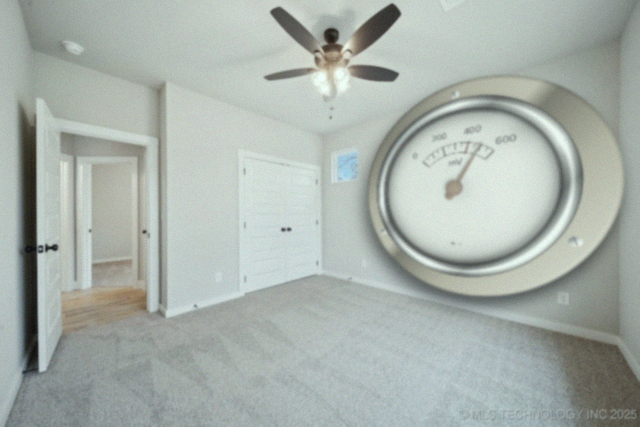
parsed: 500 mV
